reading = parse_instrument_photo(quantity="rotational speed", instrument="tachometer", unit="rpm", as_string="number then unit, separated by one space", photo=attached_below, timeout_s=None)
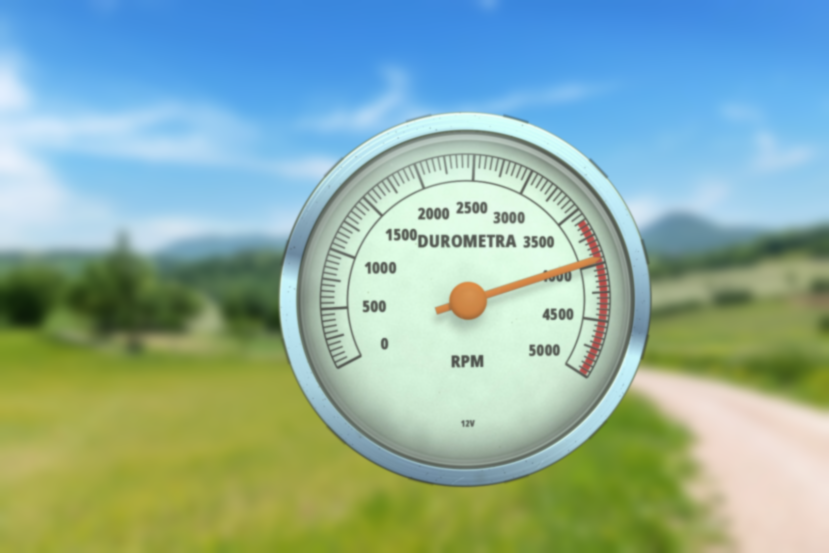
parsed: 3950 rpm
